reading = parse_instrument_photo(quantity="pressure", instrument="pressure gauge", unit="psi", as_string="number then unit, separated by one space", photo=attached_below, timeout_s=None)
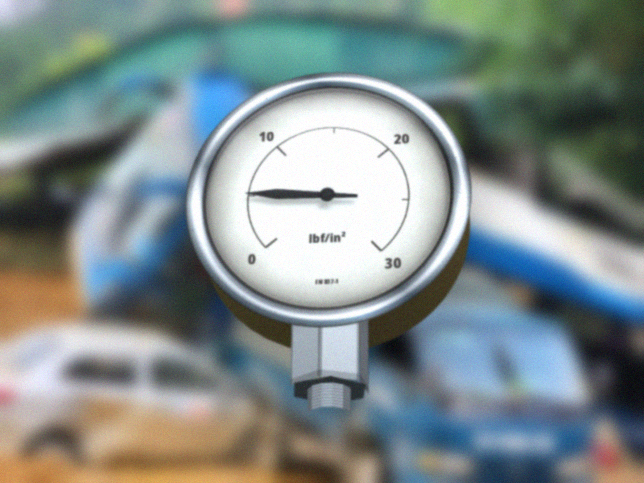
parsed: 5 psi
